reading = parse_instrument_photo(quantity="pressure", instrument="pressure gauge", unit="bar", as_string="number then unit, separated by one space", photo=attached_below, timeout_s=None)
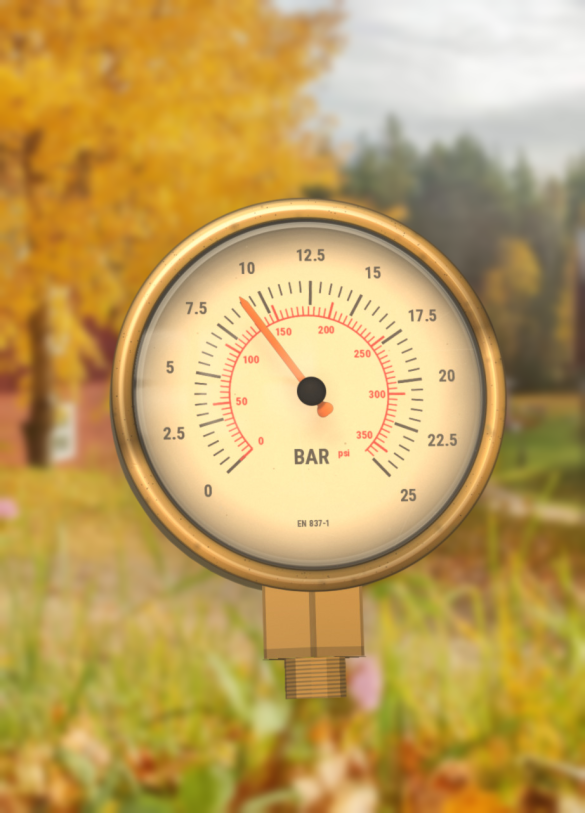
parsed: 9 bar
